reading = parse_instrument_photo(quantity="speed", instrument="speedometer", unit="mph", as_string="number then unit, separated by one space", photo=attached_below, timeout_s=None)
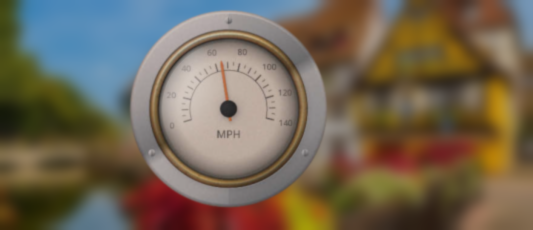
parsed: 65 mph
